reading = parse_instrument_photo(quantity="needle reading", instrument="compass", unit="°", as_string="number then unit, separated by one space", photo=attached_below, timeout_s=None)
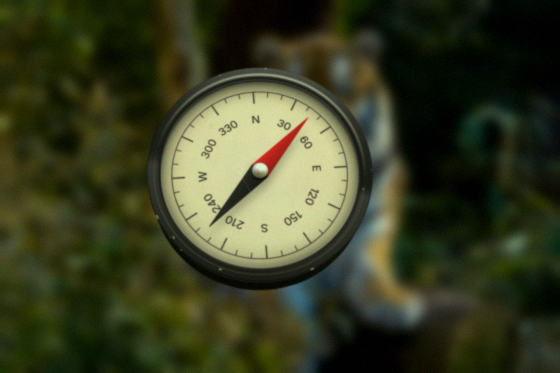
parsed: 45 °
